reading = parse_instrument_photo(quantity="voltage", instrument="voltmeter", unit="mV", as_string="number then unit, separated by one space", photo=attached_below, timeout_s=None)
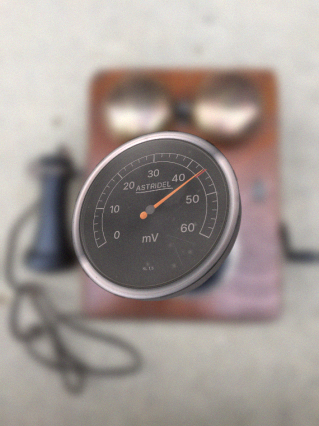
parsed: 44 mV
